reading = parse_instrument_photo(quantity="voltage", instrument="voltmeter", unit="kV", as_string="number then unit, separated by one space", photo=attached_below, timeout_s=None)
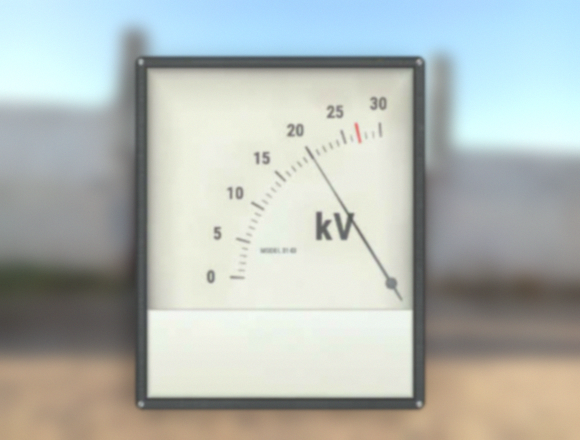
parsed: 20 kV
